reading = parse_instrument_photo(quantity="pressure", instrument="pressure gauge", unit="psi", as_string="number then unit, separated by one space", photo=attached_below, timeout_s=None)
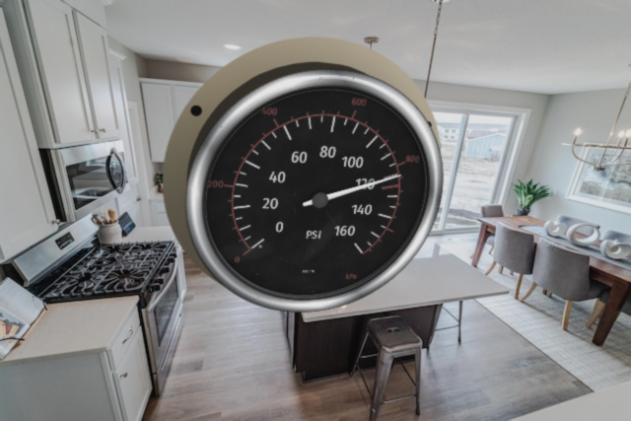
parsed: 120 psi
